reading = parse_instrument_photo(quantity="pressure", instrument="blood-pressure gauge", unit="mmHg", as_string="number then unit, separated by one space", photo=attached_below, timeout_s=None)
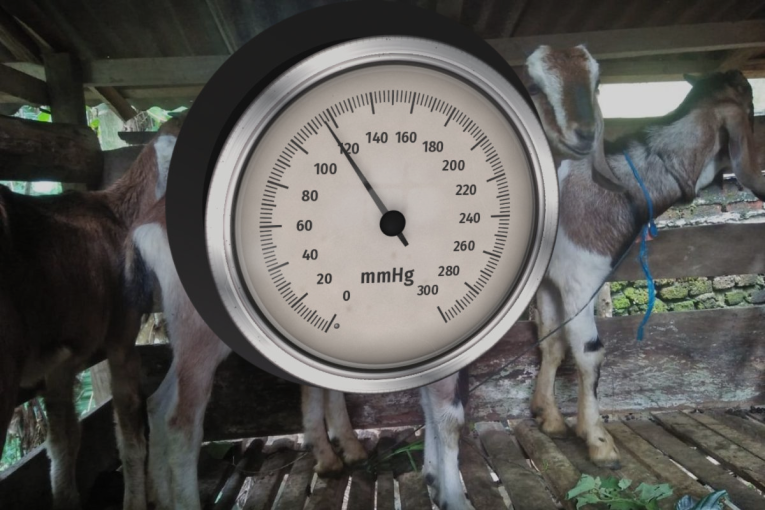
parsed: 116 mmHg
